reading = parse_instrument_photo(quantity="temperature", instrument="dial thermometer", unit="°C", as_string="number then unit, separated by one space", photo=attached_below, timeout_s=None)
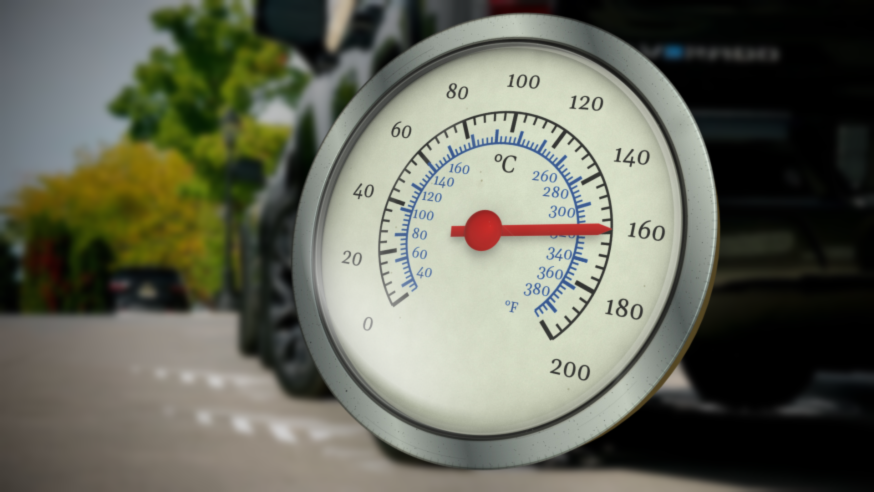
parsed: 160 °C
